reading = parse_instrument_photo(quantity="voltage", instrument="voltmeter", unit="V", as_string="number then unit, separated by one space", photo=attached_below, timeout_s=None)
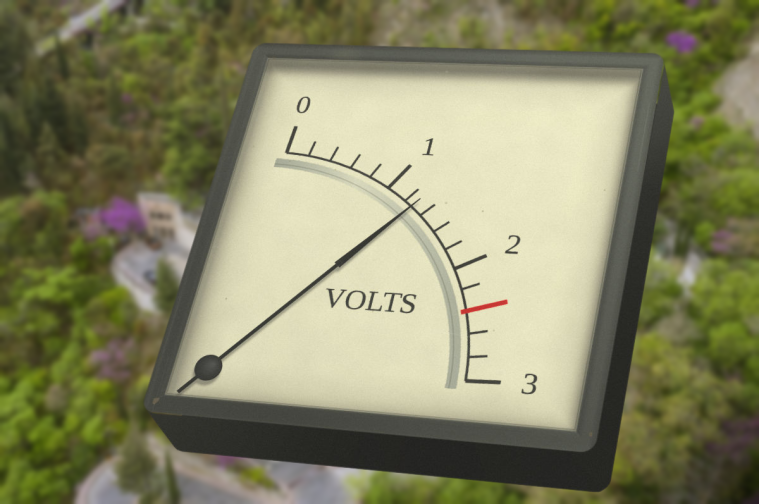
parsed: 1.3 V
